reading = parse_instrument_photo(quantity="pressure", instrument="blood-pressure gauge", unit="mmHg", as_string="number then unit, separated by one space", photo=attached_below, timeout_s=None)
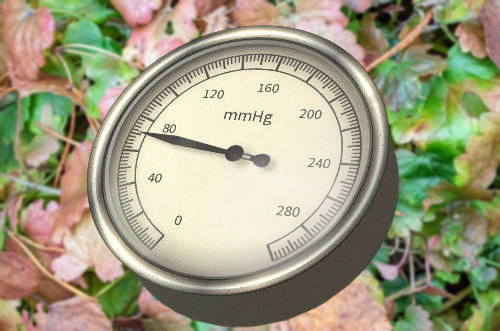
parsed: 70 mmHg
